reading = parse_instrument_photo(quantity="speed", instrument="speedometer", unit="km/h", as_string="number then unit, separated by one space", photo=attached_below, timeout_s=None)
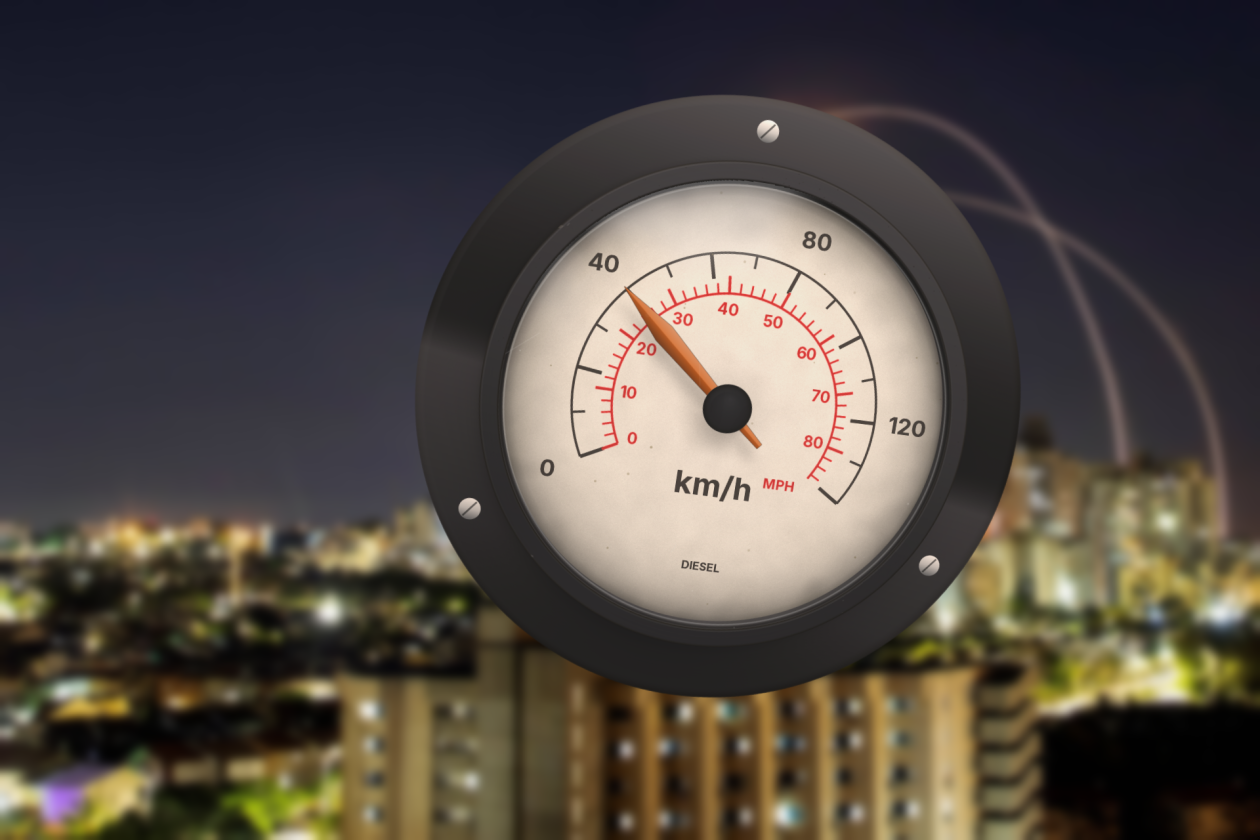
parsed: 40 km/h
